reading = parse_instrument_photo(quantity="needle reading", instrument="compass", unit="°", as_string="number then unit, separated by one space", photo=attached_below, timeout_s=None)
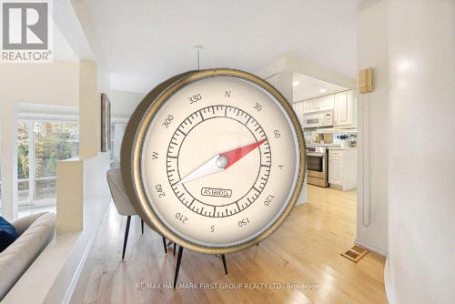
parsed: 60 °
